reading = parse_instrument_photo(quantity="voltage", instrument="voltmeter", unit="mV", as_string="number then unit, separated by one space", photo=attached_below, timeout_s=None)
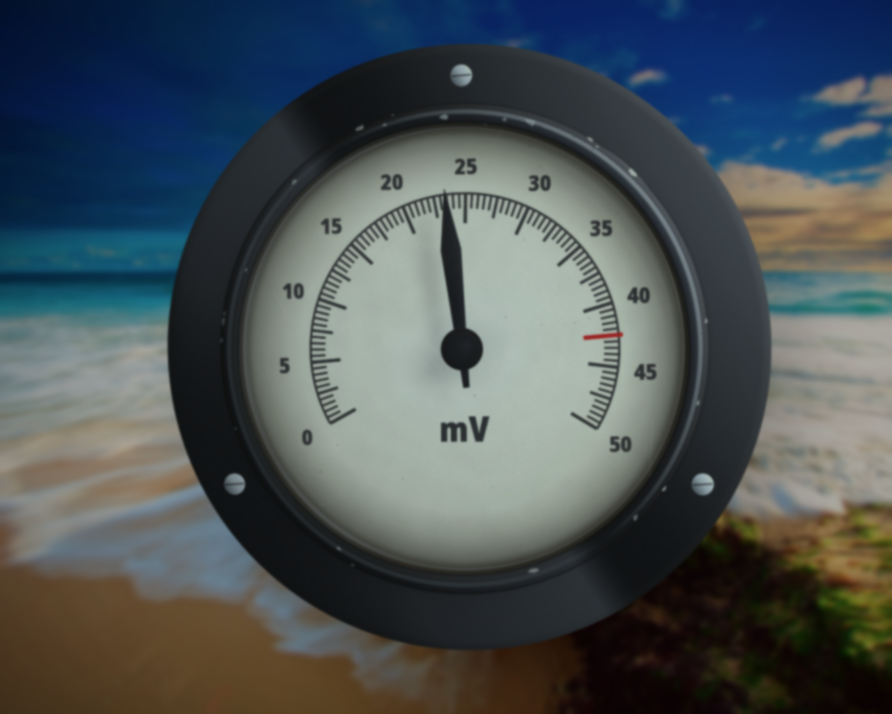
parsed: 23.5 mV
